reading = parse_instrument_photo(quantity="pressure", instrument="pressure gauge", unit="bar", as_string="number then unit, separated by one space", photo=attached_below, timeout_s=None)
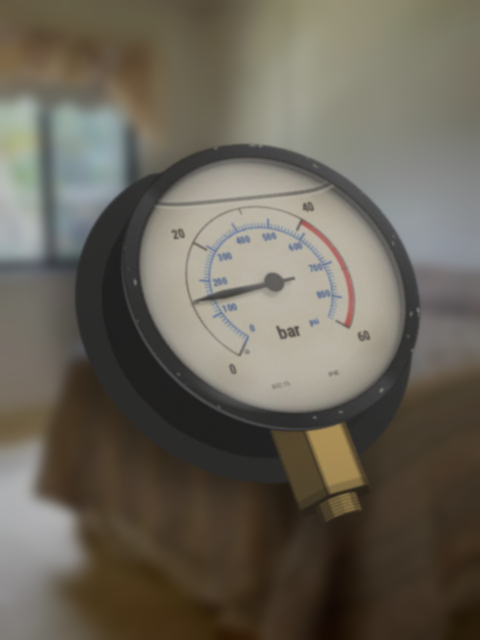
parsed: 10 bar
